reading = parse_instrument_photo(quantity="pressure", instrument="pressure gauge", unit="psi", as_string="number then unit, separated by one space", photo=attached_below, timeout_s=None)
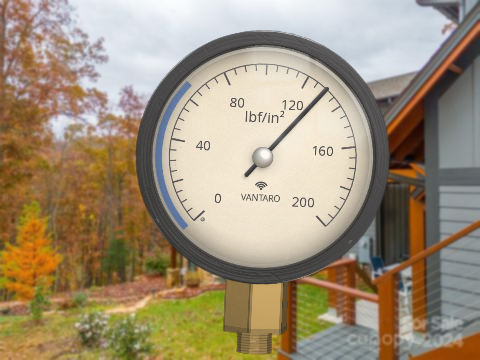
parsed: 130 psi
